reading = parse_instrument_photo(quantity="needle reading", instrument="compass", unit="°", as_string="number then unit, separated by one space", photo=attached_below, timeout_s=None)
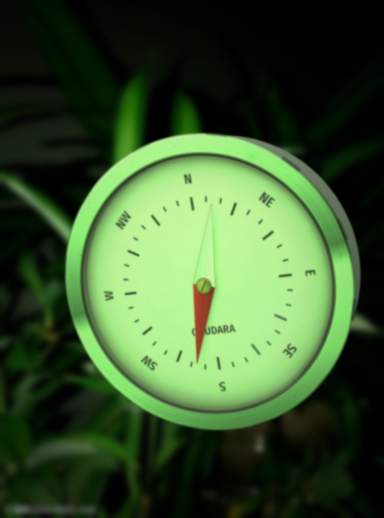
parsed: 195 °
